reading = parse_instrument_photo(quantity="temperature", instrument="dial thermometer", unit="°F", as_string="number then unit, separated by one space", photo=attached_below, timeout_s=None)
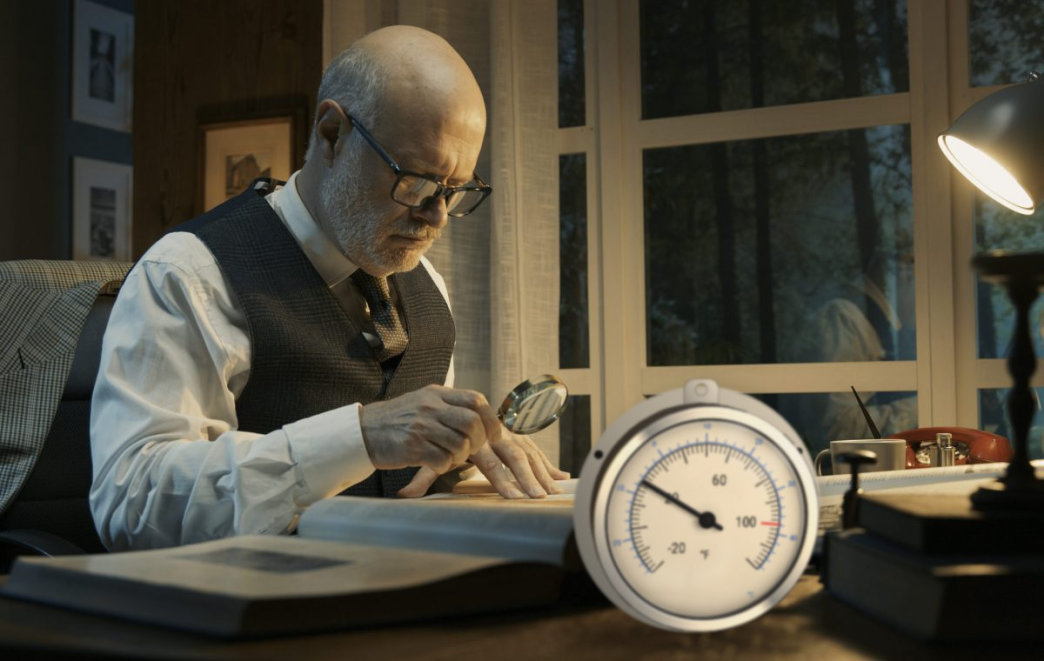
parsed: 20 °F
